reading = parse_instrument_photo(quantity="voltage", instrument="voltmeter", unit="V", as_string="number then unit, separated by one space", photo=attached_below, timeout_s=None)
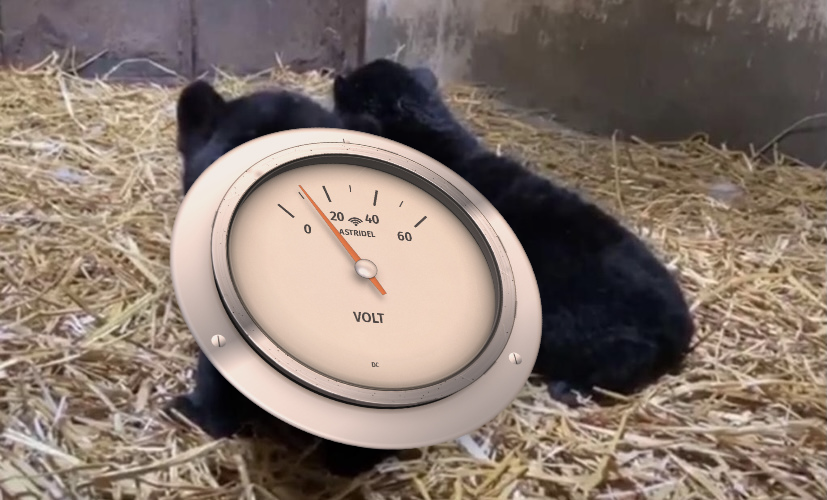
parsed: 10 V
